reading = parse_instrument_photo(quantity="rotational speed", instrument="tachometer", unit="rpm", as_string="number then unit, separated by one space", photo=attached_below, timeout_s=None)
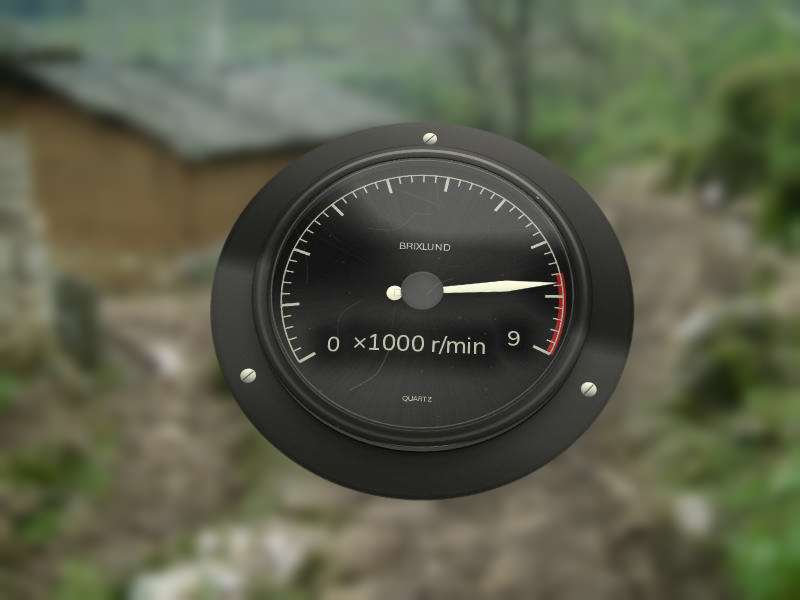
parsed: 7800 rpm
